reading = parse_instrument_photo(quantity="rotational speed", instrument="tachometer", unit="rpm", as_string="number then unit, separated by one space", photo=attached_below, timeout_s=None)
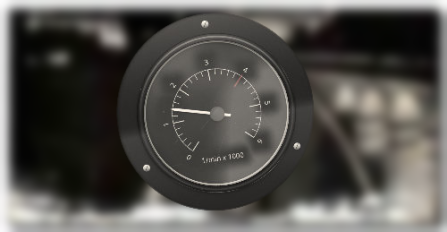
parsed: 1400 rpm
